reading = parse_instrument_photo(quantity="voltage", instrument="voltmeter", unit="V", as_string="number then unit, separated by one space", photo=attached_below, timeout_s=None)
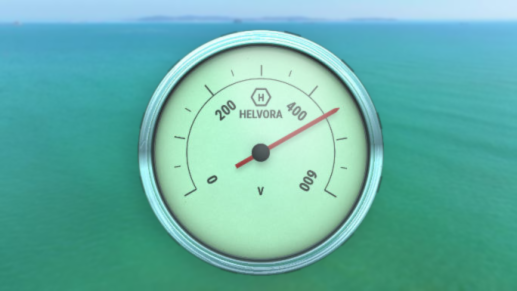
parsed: 450 V
